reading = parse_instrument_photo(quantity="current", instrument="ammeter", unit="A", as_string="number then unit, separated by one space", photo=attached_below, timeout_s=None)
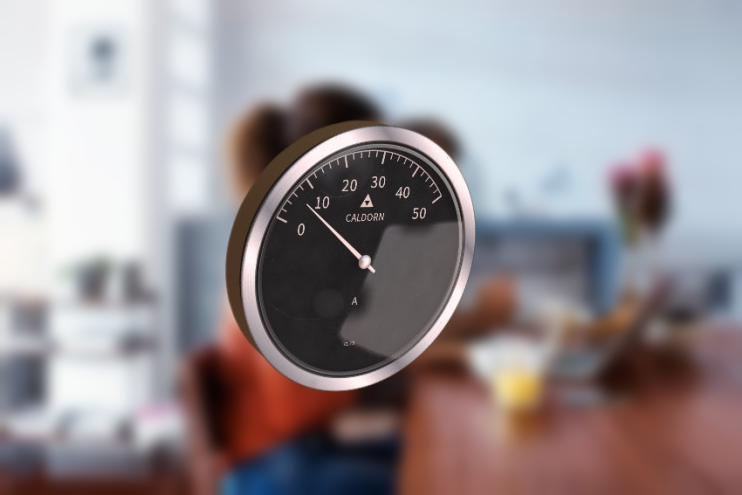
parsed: 6 A
